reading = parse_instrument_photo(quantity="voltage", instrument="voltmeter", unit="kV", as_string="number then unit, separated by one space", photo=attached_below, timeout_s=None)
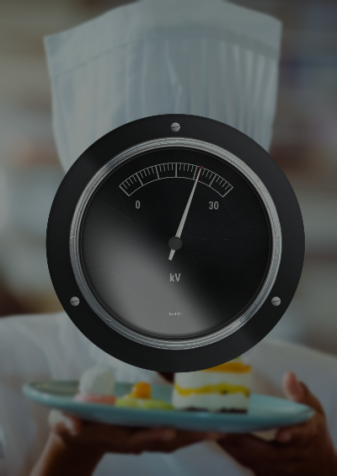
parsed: 21 kV
